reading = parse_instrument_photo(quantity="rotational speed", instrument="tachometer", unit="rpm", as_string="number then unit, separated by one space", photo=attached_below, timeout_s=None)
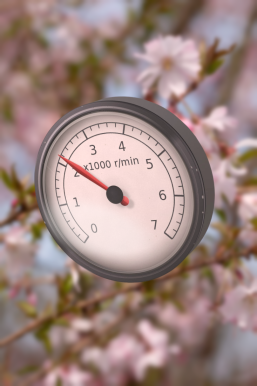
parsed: 2200 rpm
